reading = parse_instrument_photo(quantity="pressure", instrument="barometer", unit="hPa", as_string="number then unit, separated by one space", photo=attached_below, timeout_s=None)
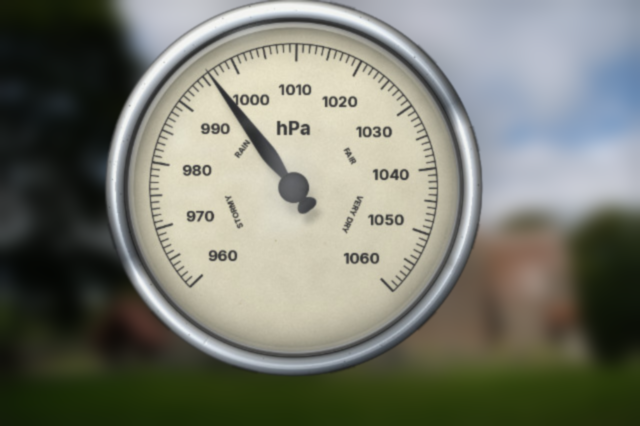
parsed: 996 hPa
